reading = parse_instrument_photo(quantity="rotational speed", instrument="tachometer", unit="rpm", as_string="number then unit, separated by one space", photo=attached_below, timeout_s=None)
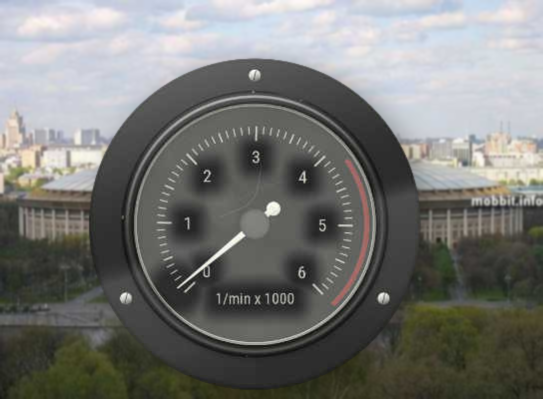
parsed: 100 rpm
